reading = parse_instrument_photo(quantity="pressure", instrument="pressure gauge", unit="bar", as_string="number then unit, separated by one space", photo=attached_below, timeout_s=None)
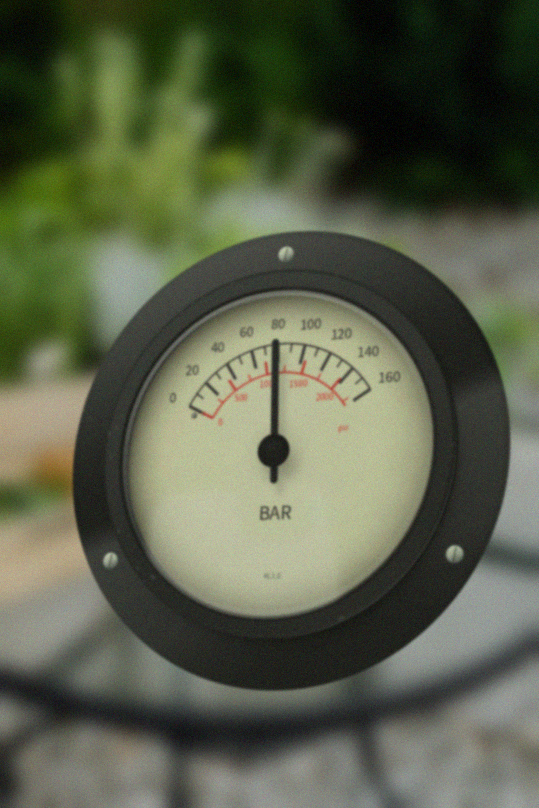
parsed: 80 bar
